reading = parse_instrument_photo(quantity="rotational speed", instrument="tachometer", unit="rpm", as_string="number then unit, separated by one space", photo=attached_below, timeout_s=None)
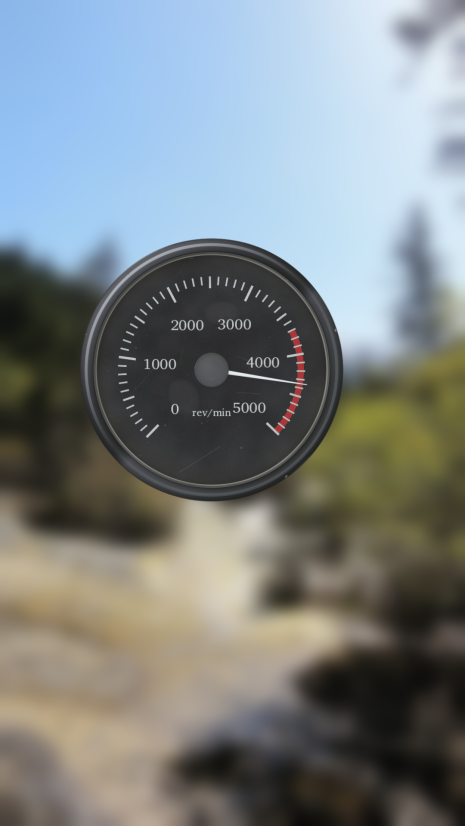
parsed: 4350 rpm
